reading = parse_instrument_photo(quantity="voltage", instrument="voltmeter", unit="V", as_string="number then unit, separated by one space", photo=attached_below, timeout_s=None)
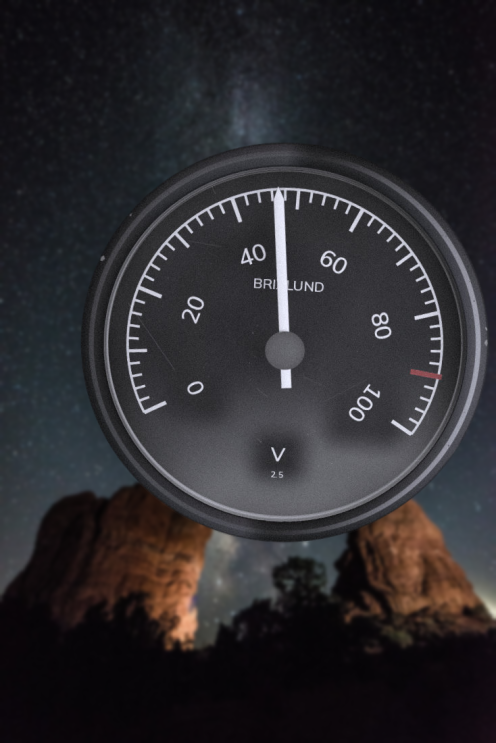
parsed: 47 V
